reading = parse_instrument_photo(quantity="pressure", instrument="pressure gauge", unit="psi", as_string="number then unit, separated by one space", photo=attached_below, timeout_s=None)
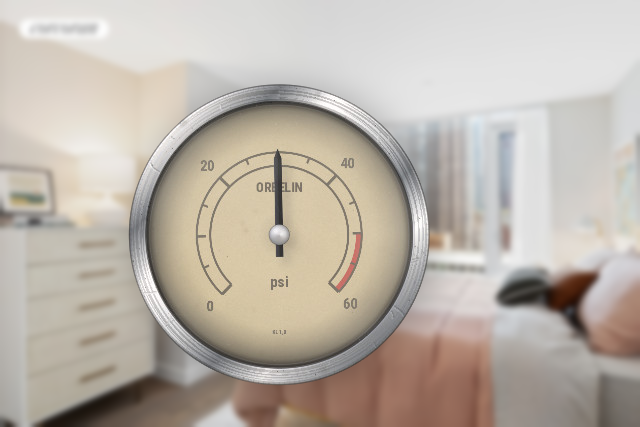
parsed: 30 psi
